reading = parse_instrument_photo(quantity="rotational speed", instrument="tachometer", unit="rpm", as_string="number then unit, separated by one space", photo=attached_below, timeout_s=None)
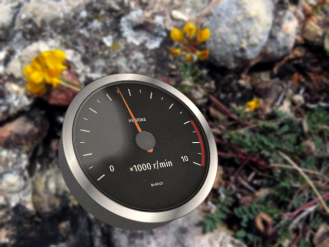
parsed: 4500 rpm
